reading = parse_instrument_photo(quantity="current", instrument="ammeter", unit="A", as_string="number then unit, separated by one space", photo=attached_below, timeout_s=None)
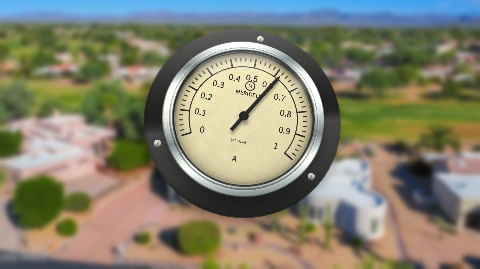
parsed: 0.62 A
